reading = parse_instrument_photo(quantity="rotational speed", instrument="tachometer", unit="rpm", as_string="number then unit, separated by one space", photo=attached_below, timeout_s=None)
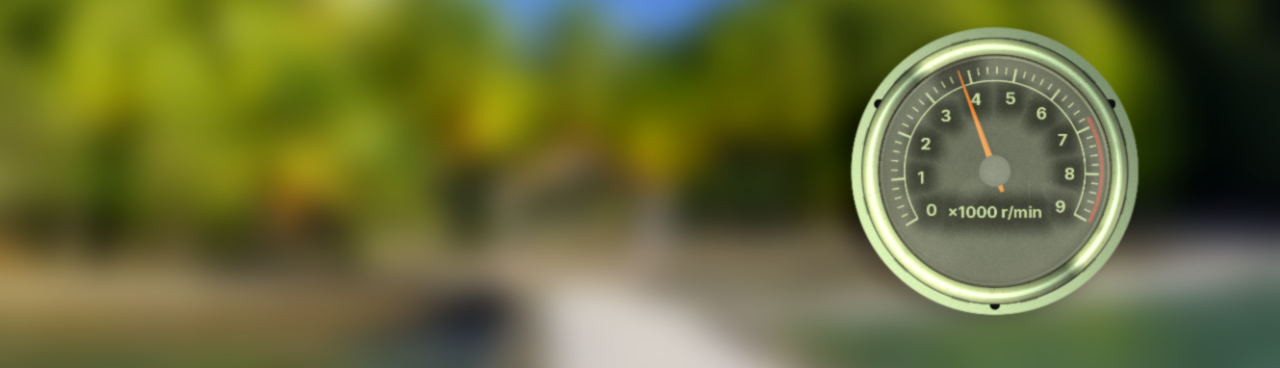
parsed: 3800 rpm
